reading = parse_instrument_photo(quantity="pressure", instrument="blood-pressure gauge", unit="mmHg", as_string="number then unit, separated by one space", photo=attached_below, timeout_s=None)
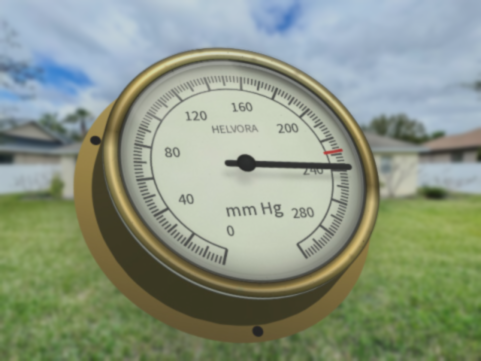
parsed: 240 mmHg
